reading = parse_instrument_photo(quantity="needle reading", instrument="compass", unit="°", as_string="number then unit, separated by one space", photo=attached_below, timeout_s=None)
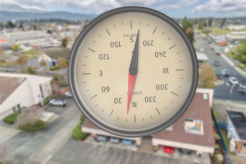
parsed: 10 °
